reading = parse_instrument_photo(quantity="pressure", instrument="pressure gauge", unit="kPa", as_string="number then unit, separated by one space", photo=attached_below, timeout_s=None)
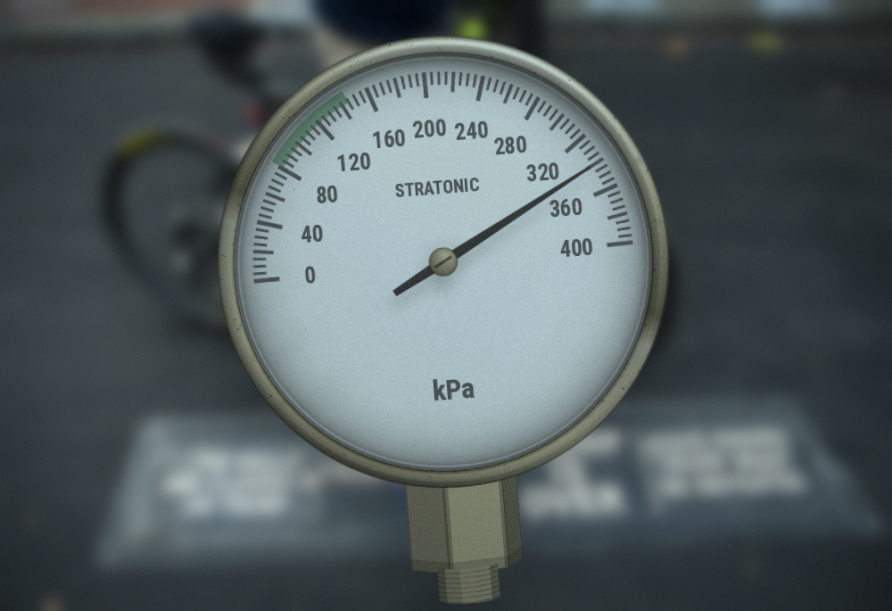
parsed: 340 kPa
